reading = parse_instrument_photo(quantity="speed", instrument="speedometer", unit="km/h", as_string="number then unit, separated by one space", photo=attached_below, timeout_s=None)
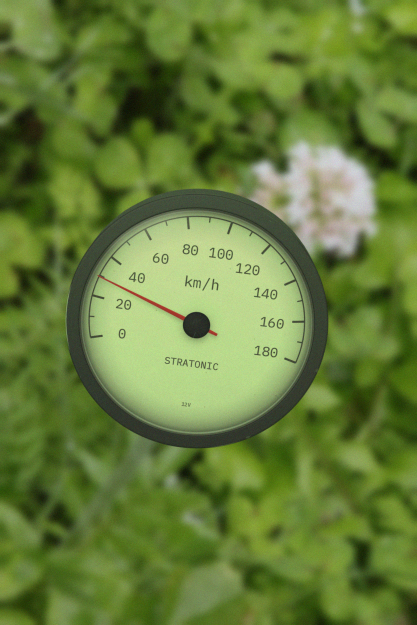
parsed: 30 km/h
